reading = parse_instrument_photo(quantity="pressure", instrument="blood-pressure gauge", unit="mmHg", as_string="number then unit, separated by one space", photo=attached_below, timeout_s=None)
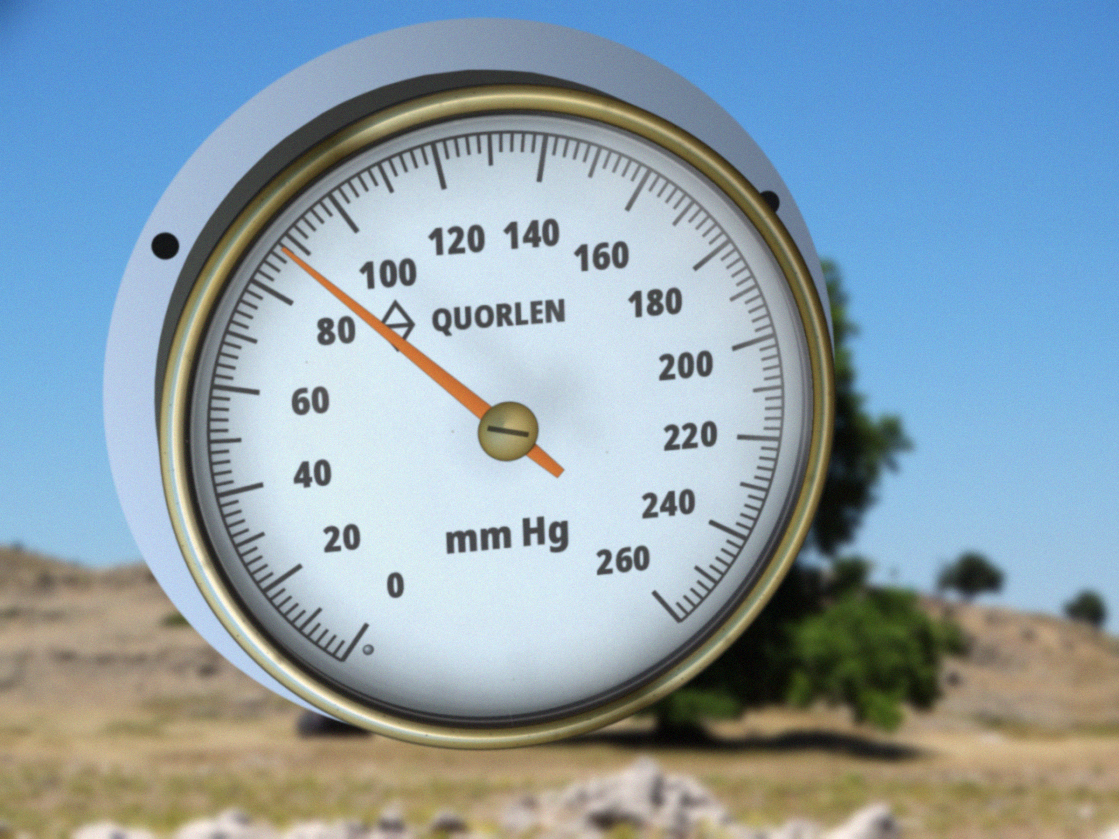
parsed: 88 mmHg
